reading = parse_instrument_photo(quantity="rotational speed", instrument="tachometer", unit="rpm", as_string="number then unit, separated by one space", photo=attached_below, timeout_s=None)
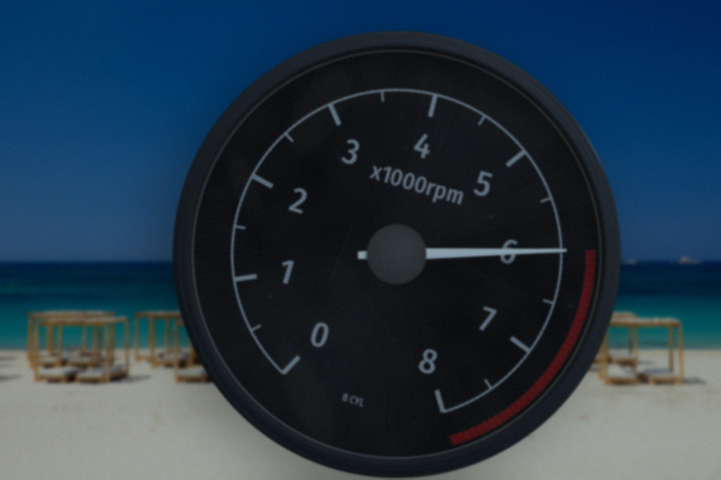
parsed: 6000 rpm
